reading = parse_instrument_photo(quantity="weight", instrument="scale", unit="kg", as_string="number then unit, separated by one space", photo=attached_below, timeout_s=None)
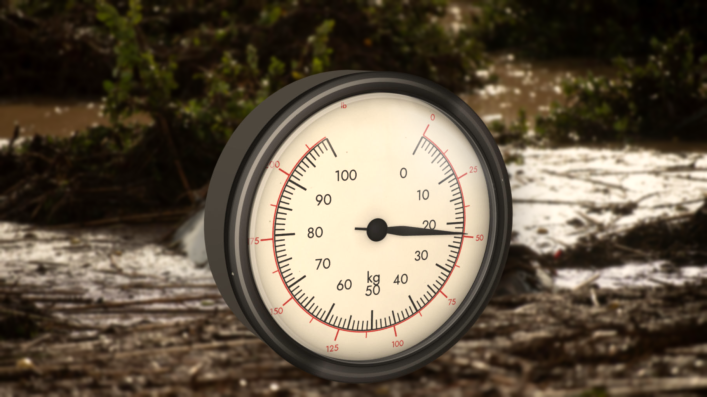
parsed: 22 kg
